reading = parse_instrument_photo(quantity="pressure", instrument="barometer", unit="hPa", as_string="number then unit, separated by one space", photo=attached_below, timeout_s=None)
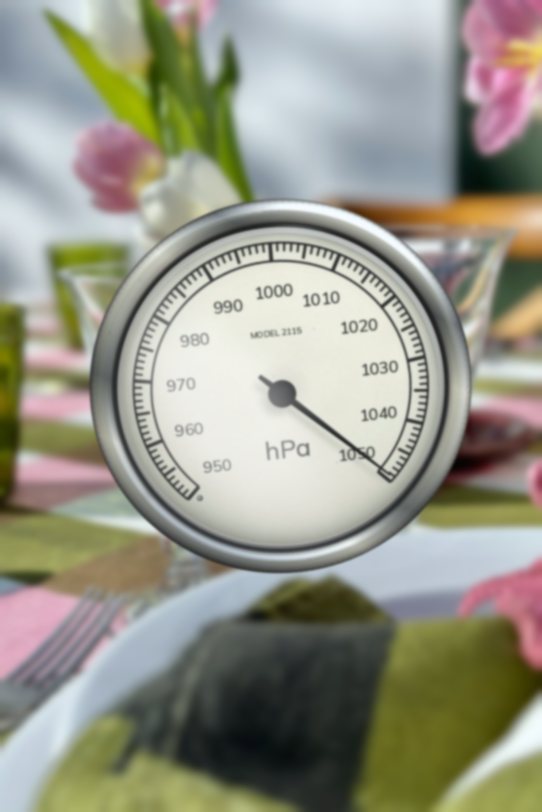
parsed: 1049 hPa
